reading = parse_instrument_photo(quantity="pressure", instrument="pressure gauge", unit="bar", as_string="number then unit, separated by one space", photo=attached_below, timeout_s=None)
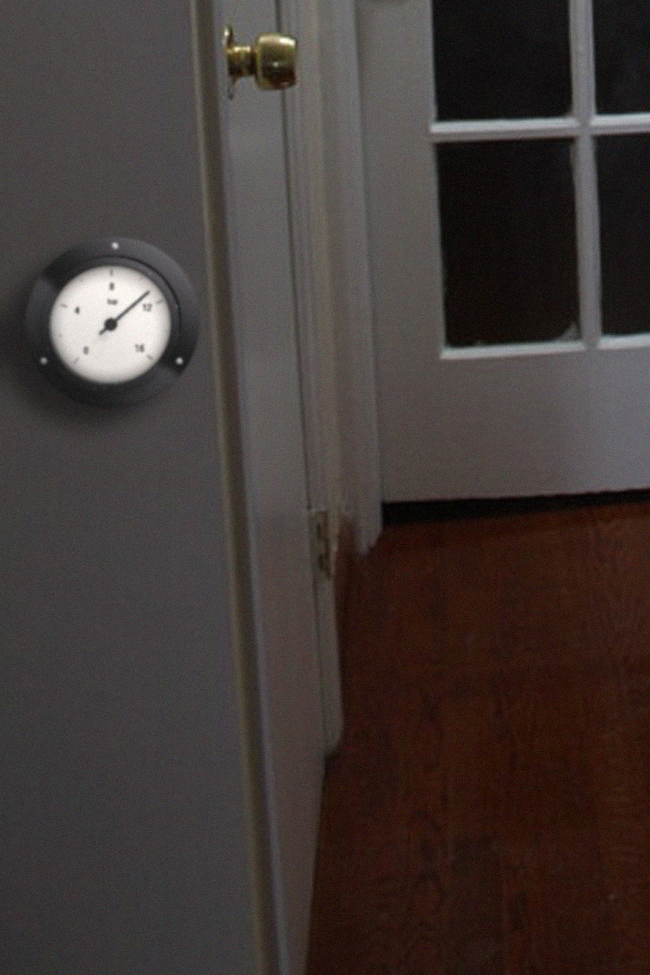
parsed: 11 bar
